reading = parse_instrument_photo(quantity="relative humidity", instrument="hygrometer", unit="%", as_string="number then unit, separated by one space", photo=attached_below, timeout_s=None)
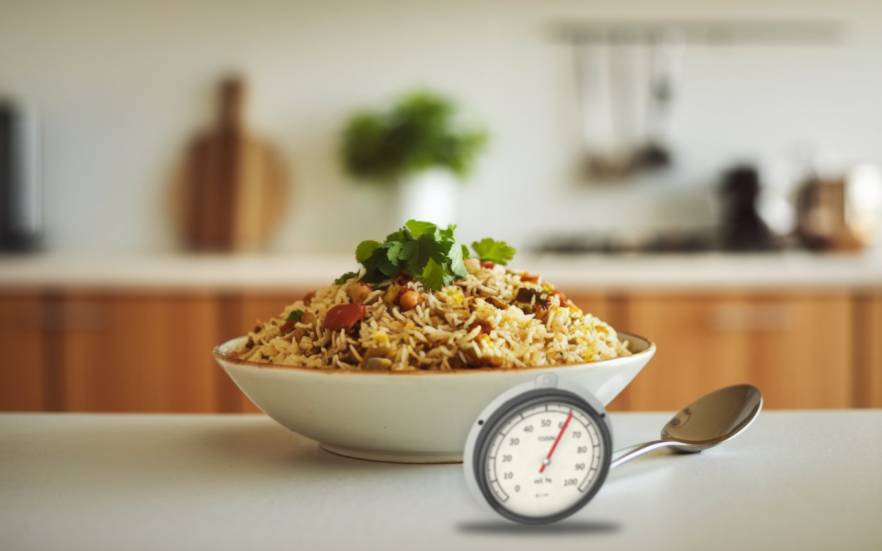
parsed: 60 %
